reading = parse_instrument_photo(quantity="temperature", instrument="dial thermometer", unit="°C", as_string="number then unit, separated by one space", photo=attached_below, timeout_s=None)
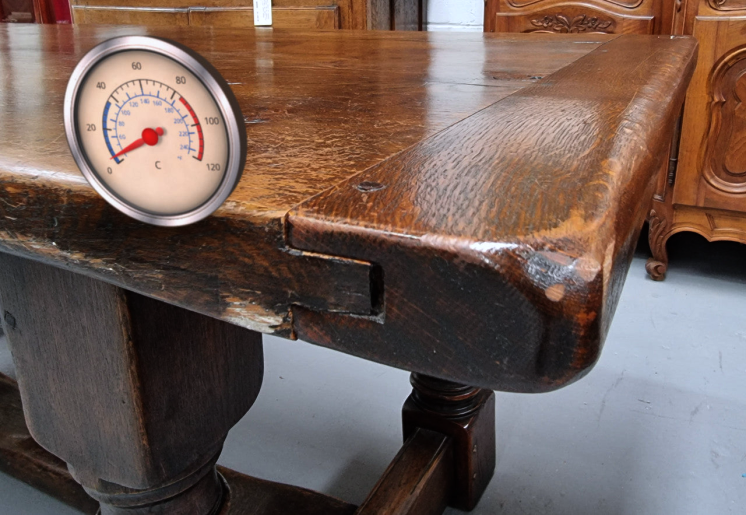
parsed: 4 °C
